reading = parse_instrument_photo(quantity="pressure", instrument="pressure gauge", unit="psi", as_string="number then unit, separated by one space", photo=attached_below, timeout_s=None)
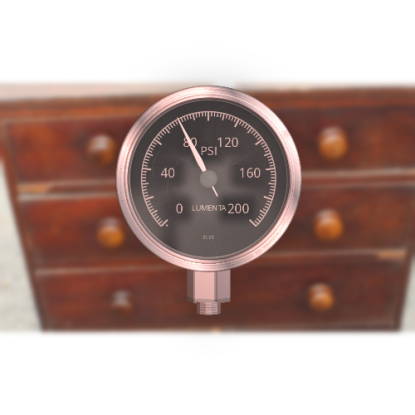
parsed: 80 psi
